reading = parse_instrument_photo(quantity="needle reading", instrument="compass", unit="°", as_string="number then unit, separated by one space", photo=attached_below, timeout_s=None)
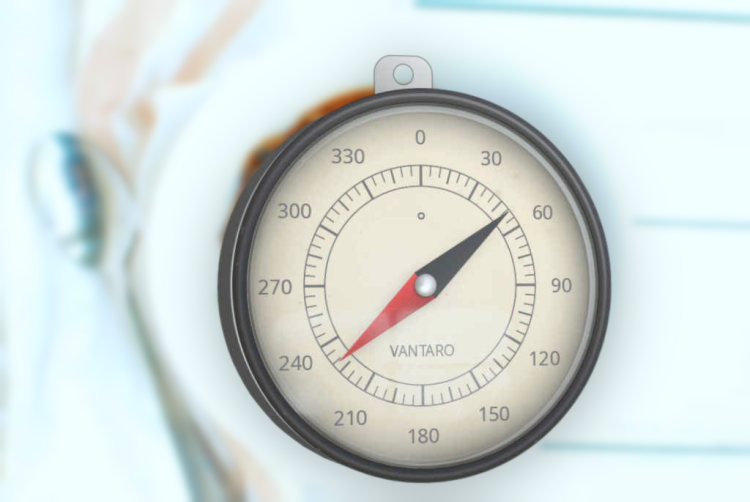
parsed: 230 °
